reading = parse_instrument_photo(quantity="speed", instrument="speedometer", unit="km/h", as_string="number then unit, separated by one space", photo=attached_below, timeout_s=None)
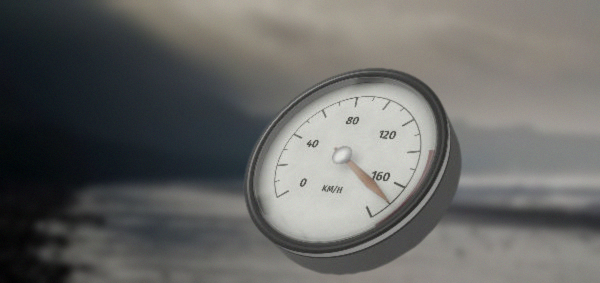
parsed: 170 km/h
